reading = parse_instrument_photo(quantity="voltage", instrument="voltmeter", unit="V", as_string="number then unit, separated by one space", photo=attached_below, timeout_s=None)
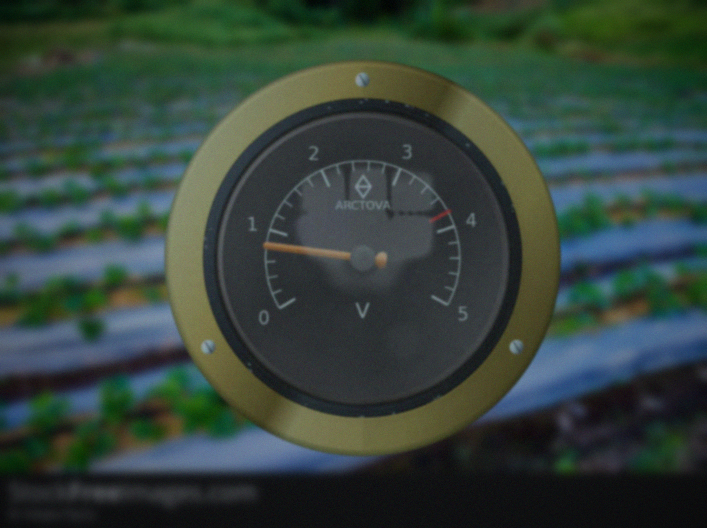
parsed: 0.8 V
